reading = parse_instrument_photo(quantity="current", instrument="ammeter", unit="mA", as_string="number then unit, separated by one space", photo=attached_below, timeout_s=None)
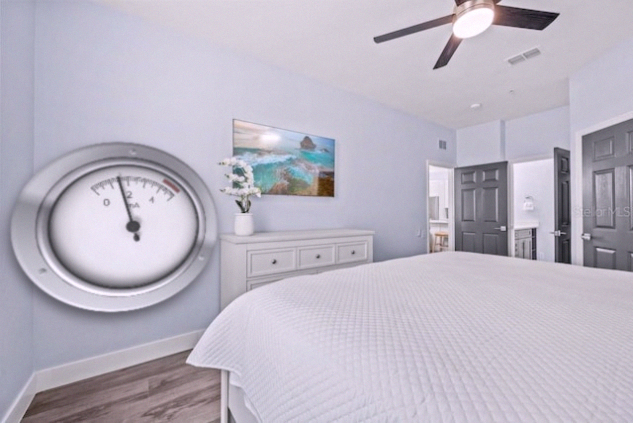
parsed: 1.5 mA
